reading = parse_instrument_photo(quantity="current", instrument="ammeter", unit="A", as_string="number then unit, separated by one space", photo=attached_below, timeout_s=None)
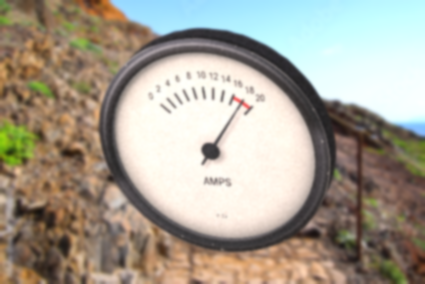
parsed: 18 A
